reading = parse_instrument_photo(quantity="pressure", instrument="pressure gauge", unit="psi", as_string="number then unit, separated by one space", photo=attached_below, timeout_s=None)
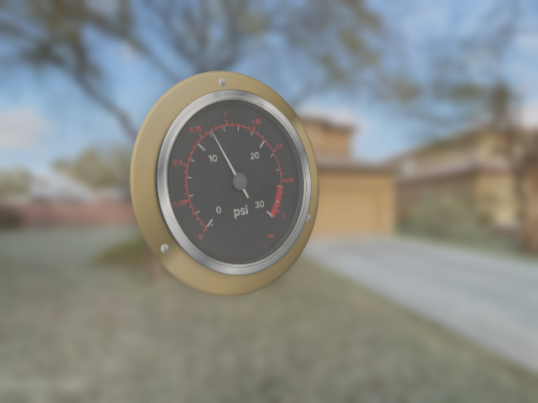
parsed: 12 psi
